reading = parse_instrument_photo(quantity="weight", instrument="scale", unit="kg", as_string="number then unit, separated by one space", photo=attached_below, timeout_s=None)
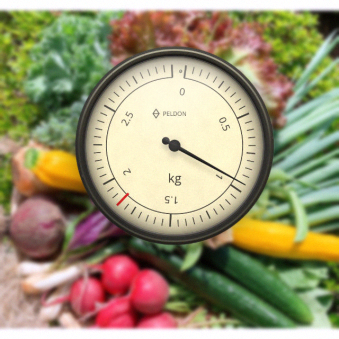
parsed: 0.95 kg
